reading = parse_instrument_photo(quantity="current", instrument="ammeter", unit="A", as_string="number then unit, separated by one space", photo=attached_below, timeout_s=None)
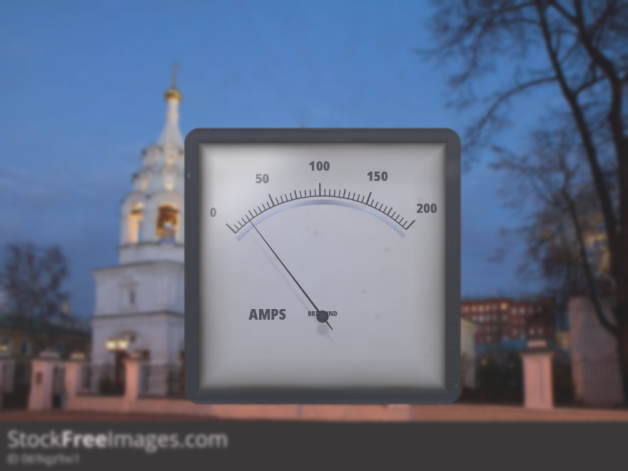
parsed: 20 A
